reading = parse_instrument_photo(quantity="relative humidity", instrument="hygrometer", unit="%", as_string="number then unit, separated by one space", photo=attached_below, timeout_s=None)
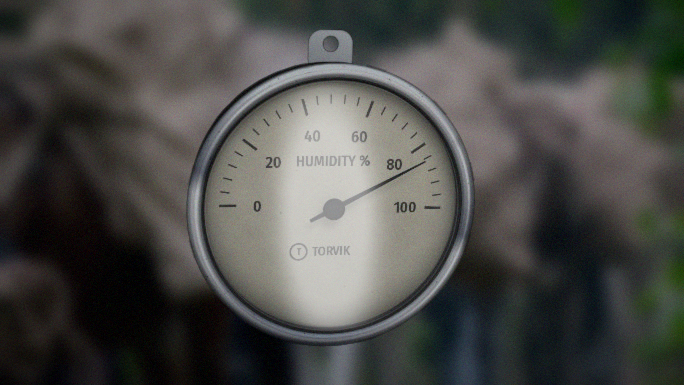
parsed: 84 %
